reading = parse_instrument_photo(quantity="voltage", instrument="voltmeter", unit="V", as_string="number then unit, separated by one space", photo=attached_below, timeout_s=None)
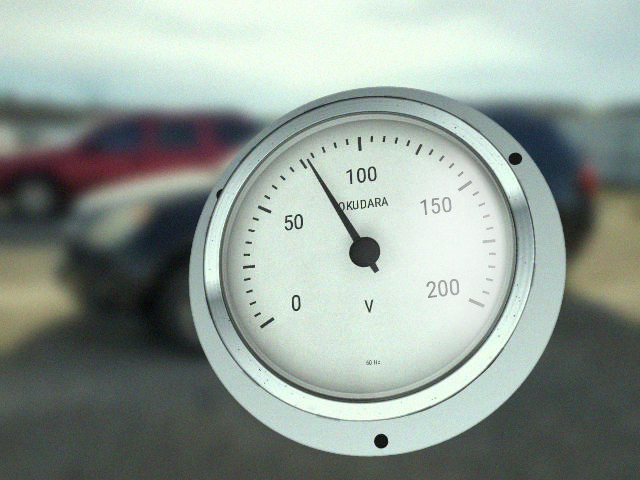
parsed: 77.5 V
